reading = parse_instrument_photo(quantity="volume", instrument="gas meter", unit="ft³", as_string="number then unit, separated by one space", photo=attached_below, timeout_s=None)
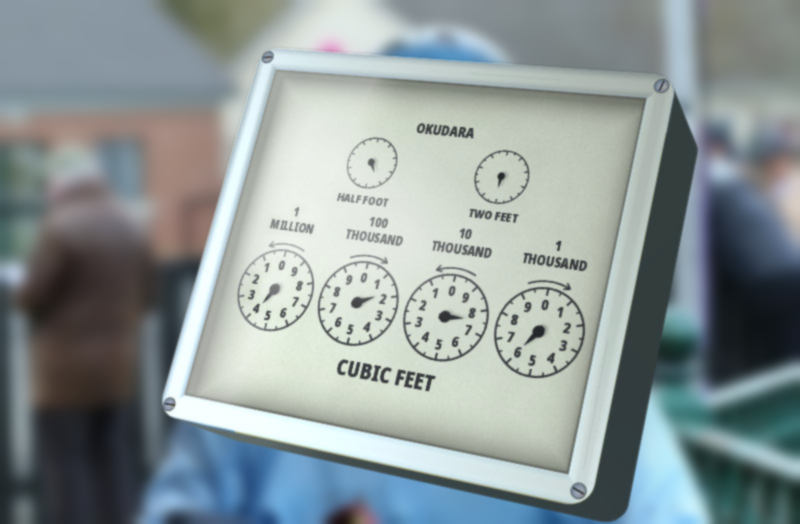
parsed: 417600 ft³
